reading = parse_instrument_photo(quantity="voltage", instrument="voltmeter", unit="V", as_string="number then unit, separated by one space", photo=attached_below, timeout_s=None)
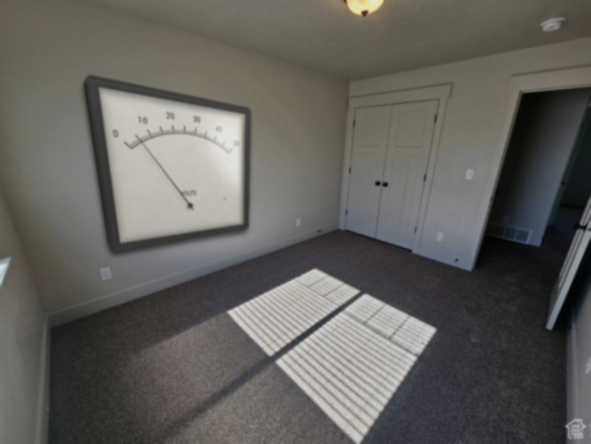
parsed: 5 V
